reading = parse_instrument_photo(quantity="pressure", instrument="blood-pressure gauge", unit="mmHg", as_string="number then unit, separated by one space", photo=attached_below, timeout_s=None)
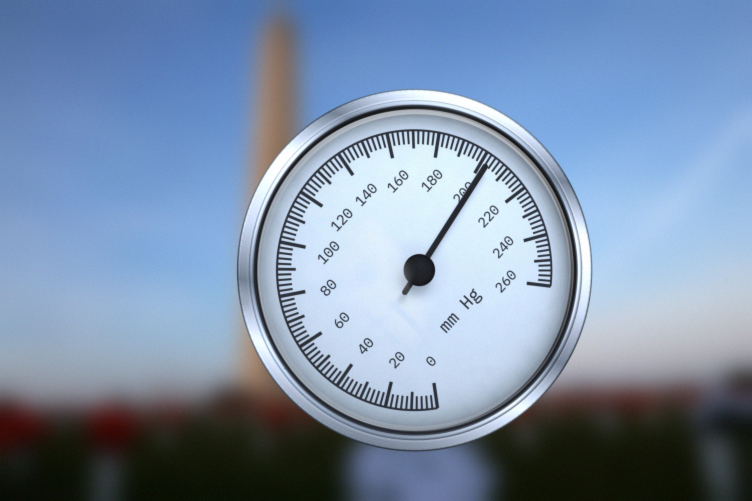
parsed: 202 mmHg
